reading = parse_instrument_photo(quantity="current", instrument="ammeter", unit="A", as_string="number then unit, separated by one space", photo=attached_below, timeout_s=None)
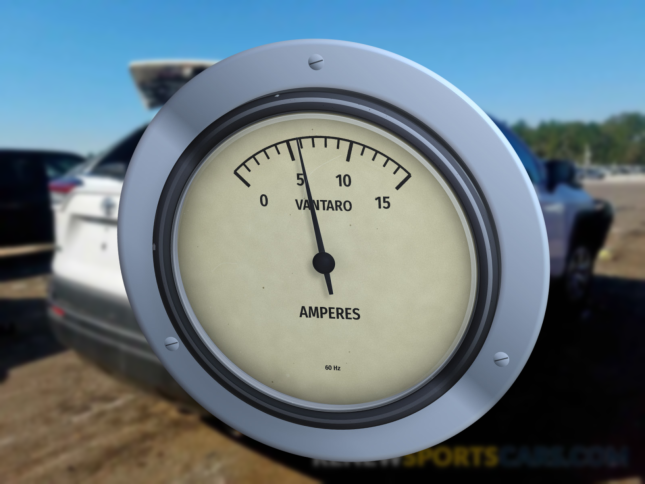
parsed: 6 A
